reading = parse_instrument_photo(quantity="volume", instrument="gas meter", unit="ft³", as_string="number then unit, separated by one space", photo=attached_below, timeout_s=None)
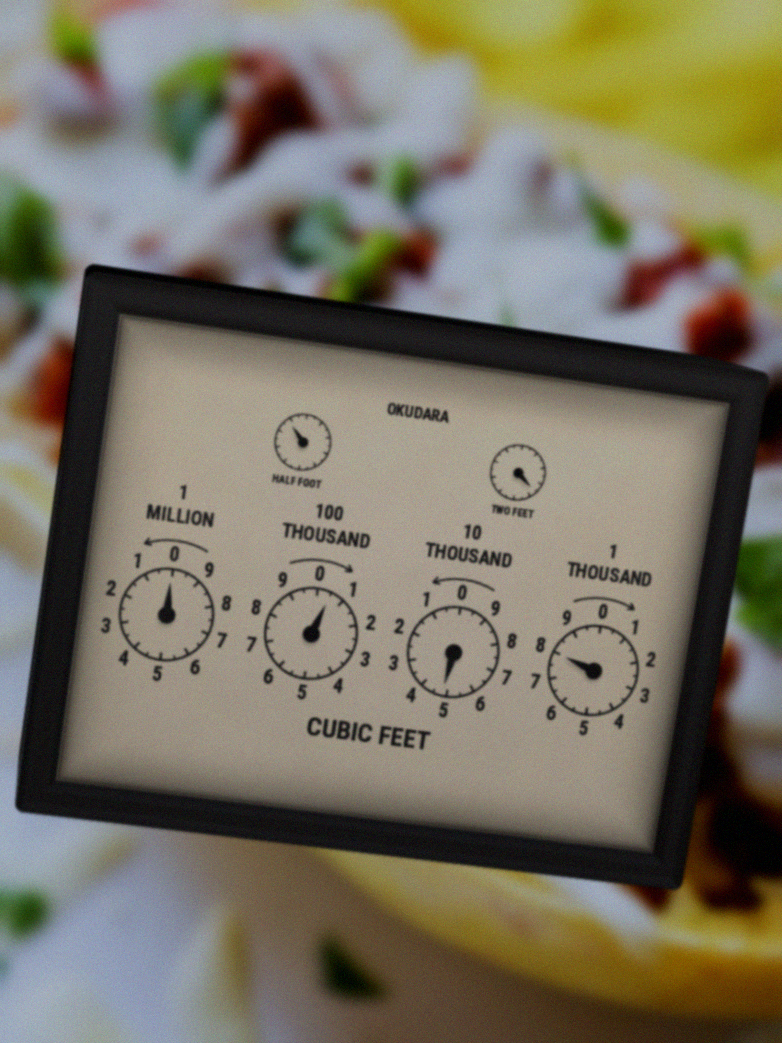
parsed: 4800 ft³
